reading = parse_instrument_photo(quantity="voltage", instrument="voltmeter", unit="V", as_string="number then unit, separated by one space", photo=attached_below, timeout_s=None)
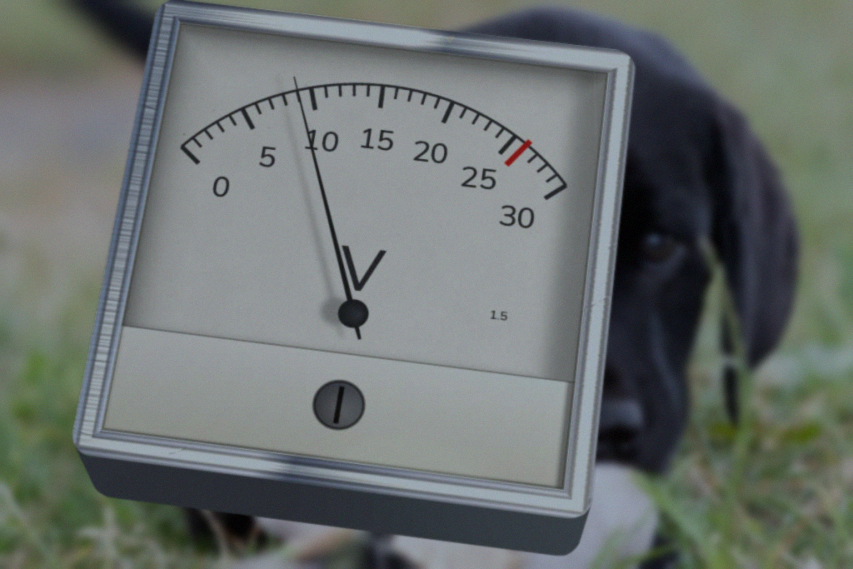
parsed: 9 V
